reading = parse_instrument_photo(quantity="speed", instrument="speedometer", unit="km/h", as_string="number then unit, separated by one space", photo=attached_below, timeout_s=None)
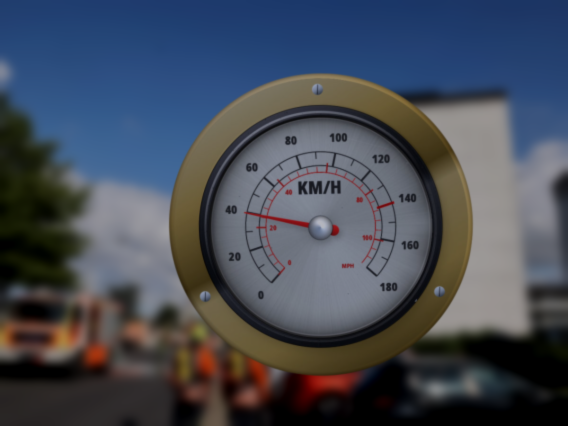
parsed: 40 km/h
